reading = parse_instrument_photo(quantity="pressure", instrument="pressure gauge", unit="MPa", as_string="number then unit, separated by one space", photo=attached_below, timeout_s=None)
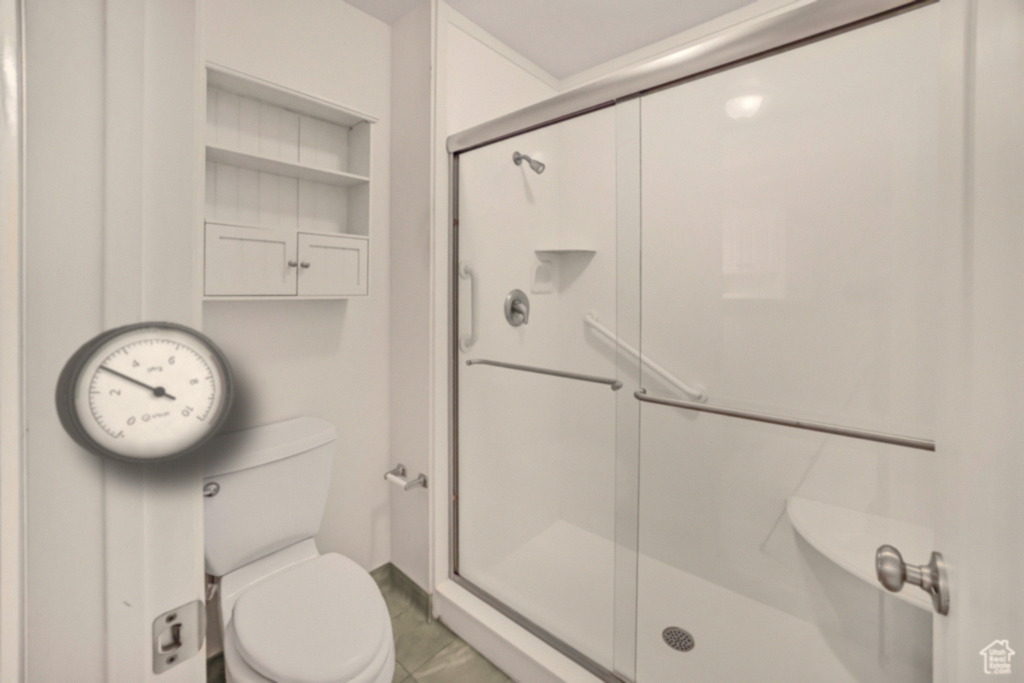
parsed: 3 MPa
